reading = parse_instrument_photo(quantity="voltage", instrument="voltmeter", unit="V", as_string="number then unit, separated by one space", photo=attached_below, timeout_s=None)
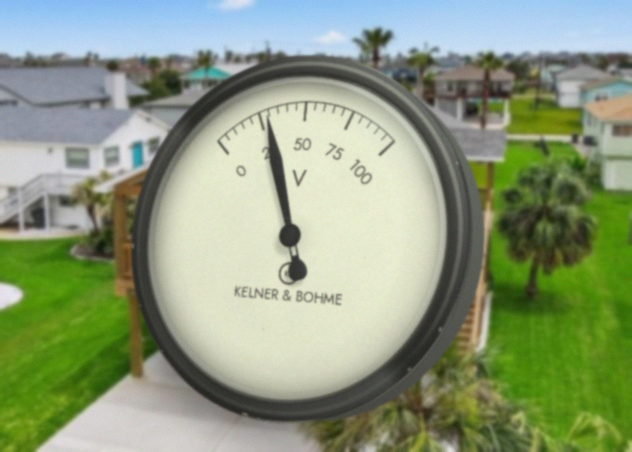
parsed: 30 V
